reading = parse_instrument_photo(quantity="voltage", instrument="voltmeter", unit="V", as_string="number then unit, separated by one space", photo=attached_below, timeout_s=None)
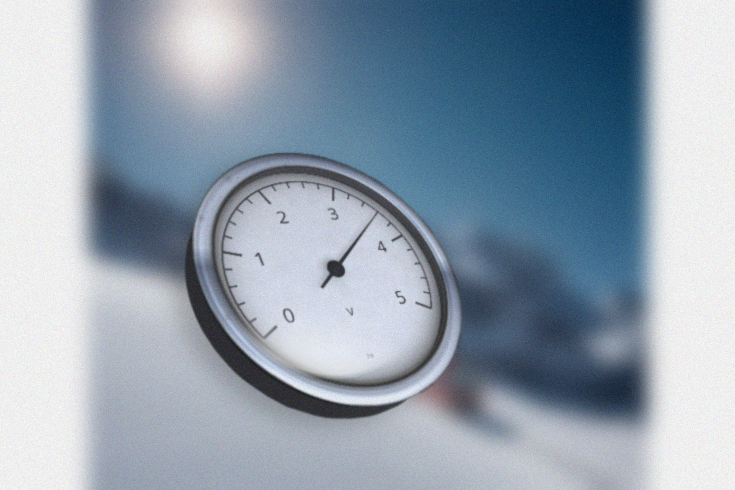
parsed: 3.6 V
